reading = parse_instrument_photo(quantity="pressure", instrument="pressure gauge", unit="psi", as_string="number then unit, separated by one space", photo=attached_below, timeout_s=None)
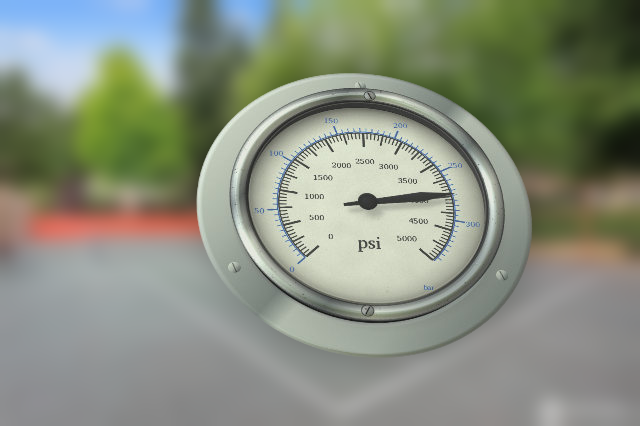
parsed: 4000 psi
